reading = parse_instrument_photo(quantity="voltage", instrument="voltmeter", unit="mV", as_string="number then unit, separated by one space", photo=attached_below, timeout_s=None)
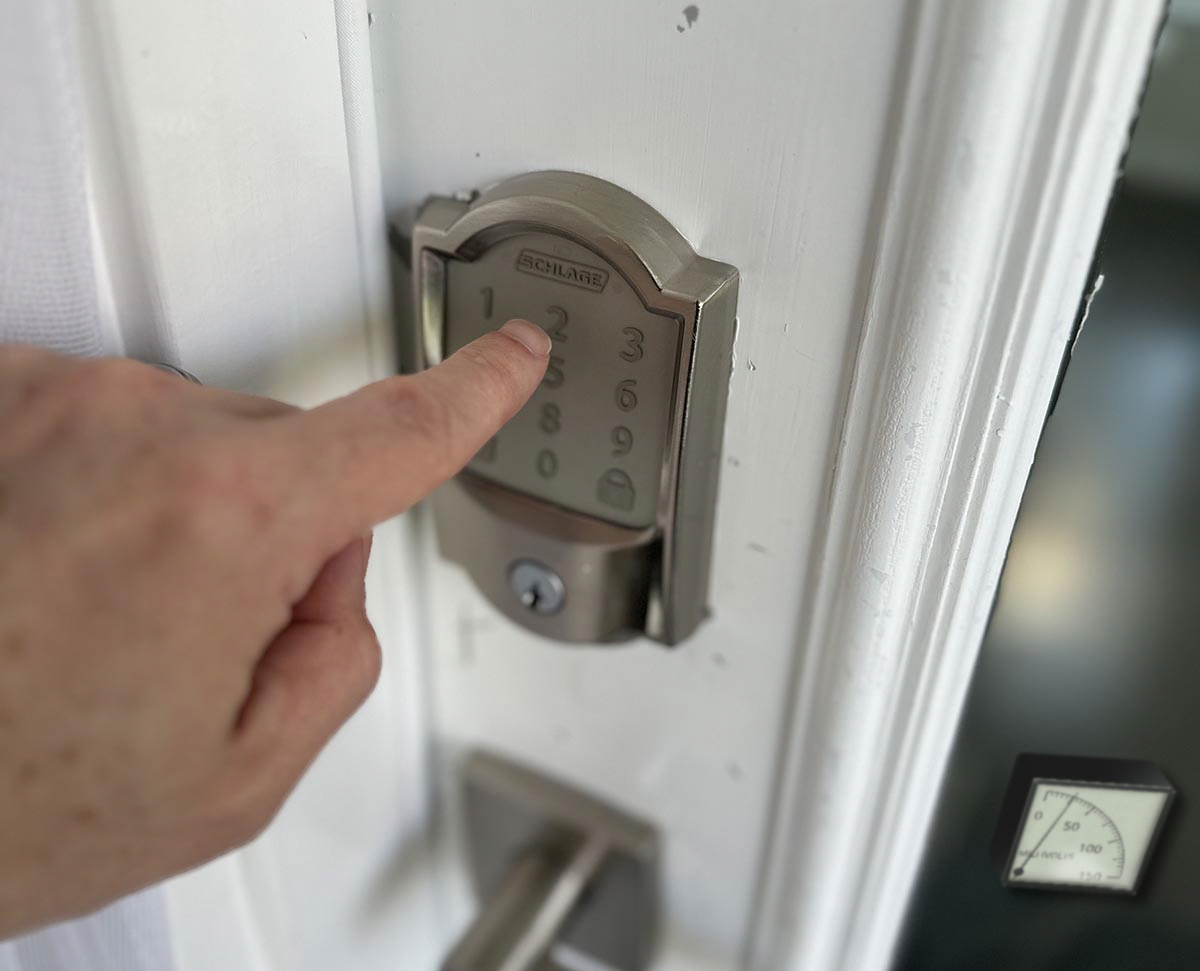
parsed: 25 mV
